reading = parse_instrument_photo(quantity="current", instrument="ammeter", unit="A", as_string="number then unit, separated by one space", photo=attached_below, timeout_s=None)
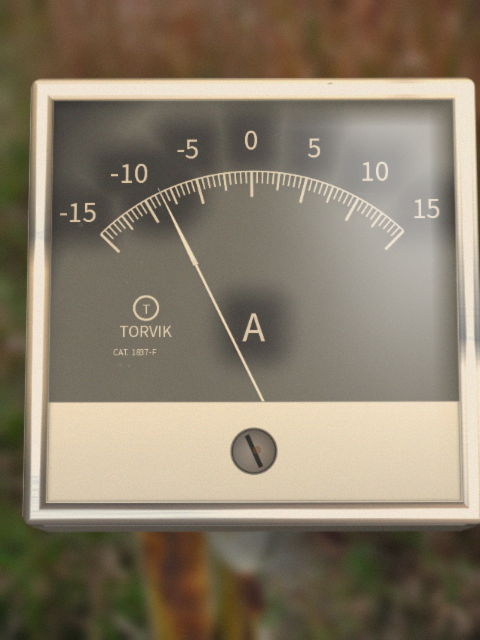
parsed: -8.5 A
